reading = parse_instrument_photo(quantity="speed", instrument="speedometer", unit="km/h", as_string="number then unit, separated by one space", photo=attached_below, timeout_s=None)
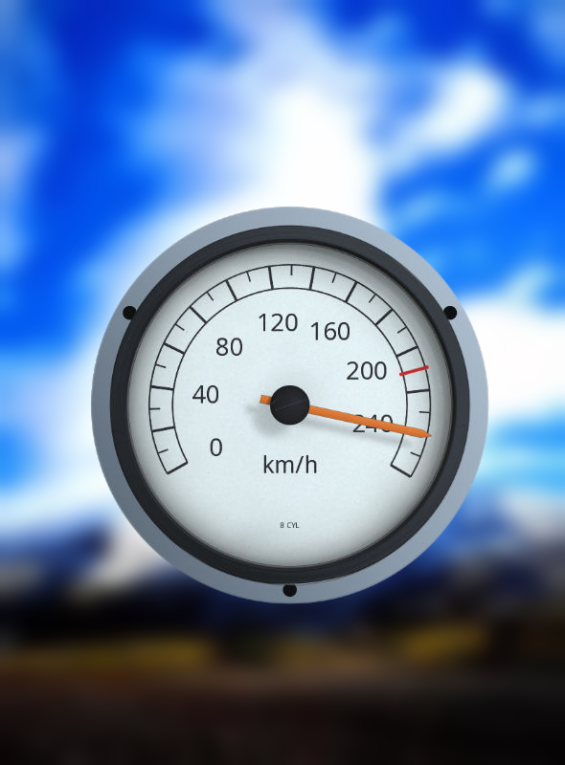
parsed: 240 km/h
